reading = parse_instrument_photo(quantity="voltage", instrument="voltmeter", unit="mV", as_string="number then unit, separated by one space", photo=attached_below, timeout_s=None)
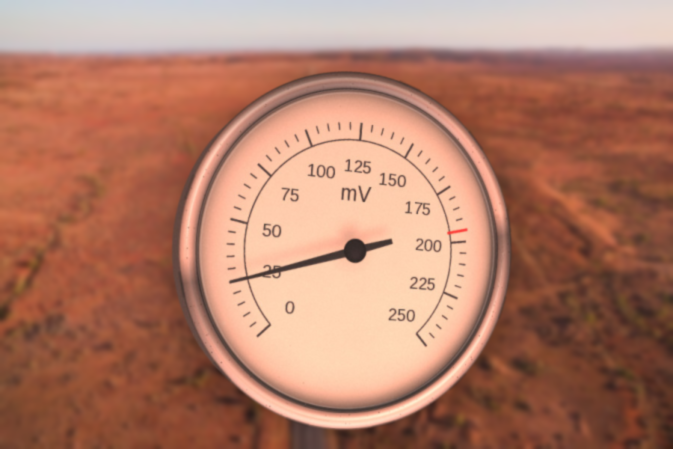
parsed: 25 mV
